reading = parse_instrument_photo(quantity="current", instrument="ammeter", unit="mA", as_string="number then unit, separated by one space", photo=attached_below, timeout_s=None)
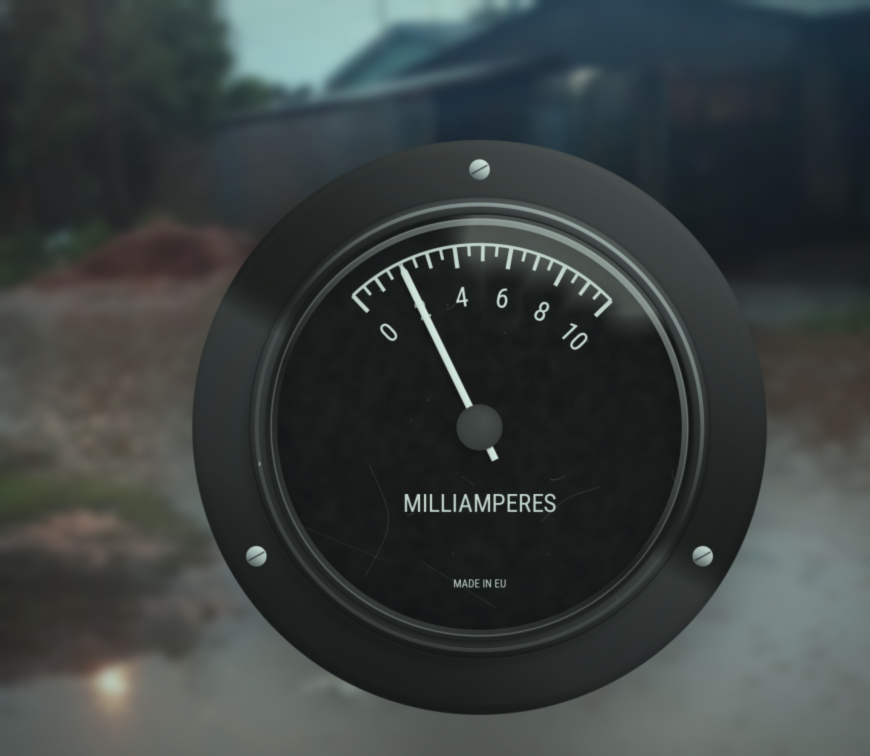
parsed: 2 mA
